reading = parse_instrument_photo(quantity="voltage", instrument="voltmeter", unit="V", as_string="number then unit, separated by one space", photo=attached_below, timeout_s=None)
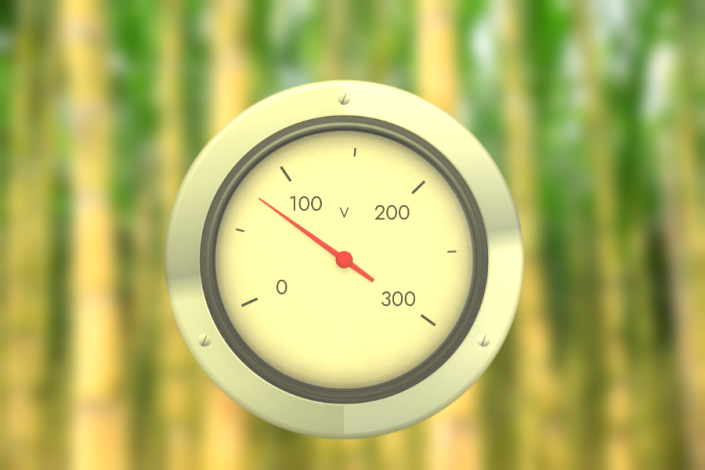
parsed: 75 V
